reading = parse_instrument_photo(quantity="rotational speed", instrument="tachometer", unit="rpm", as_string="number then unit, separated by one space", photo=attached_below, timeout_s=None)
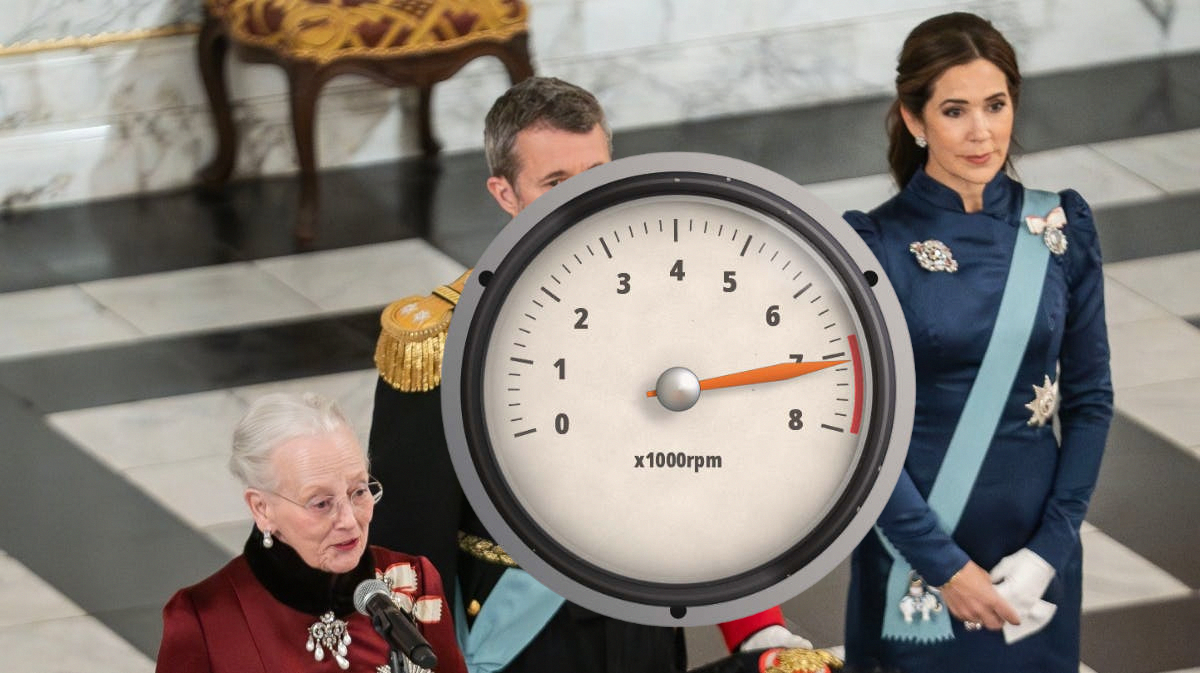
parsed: 7100 rpm
